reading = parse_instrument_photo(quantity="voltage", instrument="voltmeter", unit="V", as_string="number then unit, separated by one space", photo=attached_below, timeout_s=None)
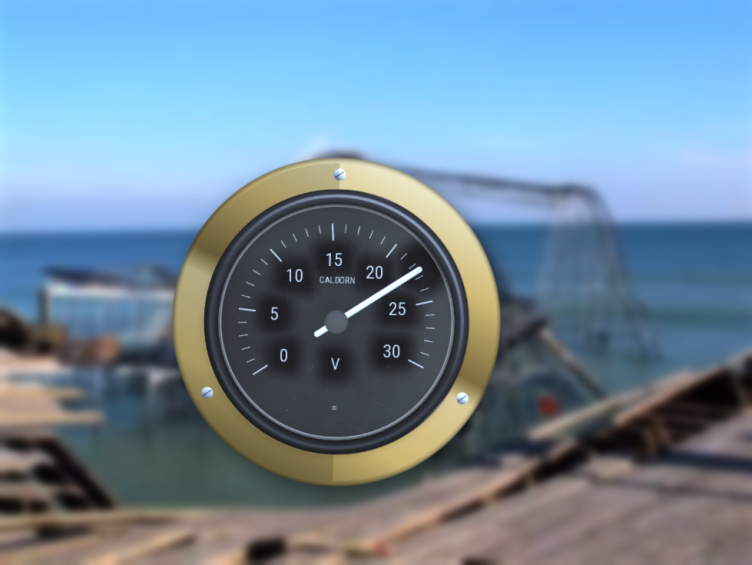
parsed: 22.5 V
